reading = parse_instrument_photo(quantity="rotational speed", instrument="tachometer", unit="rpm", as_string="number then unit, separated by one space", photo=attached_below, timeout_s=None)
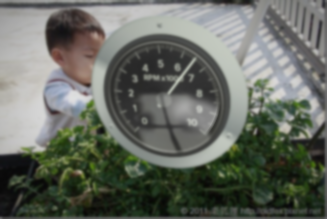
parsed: 6500 rpm
